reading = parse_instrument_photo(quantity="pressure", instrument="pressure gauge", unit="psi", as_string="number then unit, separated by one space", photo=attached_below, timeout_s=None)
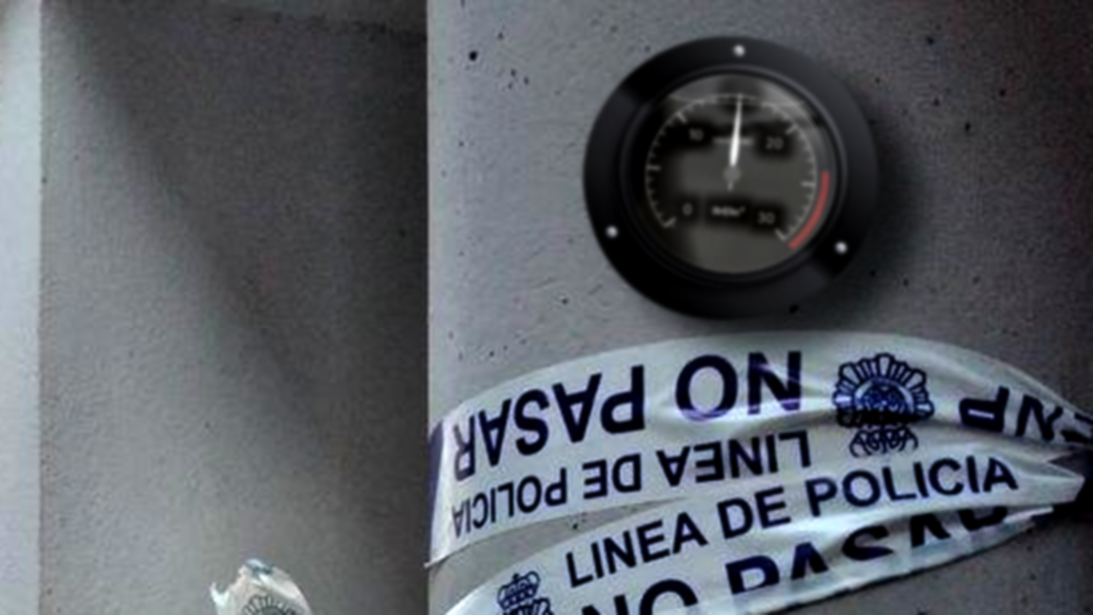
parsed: 15 psi
